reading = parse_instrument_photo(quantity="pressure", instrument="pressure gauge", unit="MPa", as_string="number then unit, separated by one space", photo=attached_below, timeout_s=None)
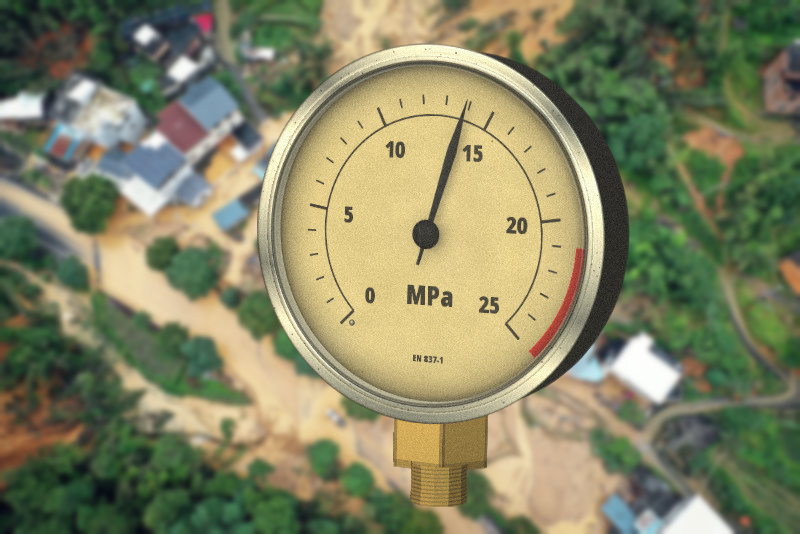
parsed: 14 MPa
